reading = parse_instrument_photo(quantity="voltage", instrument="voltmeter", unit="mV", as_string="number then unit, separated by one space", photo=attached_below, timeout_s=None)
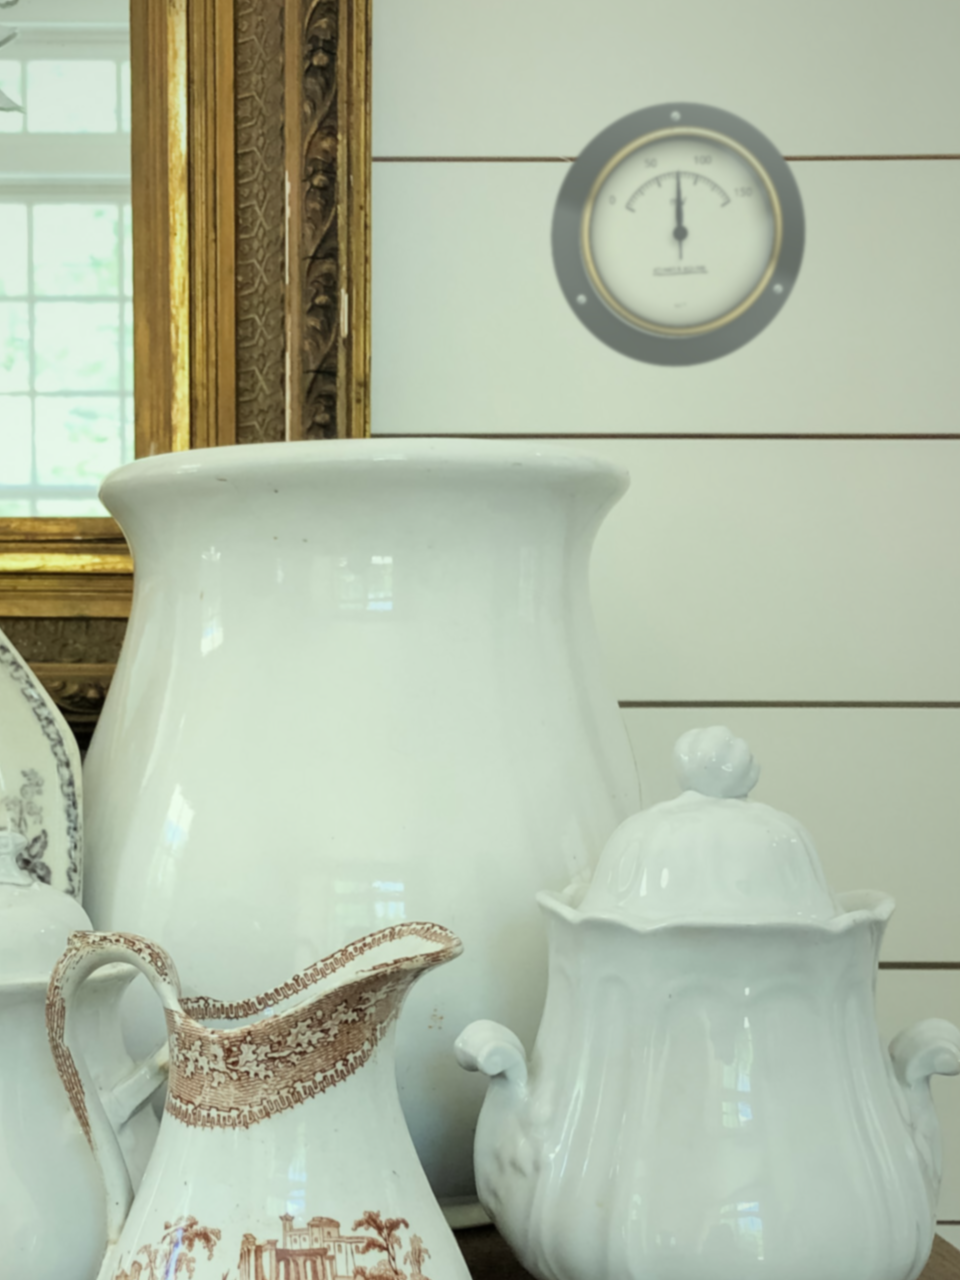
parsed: 75 mV
